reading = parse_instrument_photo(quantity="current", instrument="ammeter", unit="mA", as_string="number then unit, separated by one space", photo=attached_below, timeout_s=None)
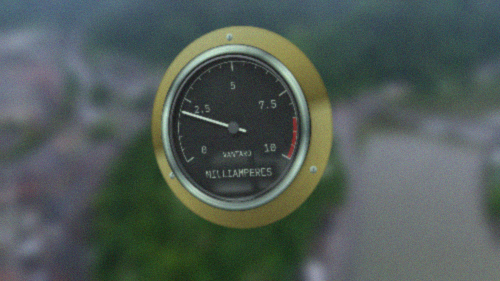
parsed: 2 mA
